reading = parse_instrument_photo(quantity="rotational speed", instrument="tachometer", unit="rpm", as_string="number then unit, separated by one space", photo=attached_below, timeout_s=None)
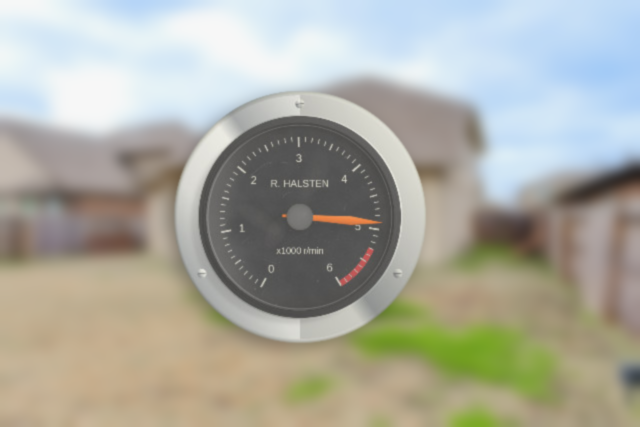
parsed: 4900 rpm
